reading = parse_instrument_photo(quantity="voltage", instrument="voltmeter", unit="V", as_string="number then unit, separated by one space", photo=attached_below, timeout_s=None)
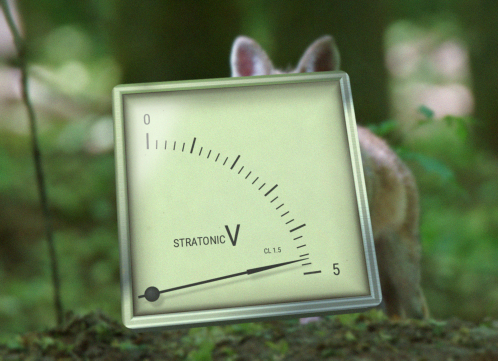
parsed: 4.7 V
